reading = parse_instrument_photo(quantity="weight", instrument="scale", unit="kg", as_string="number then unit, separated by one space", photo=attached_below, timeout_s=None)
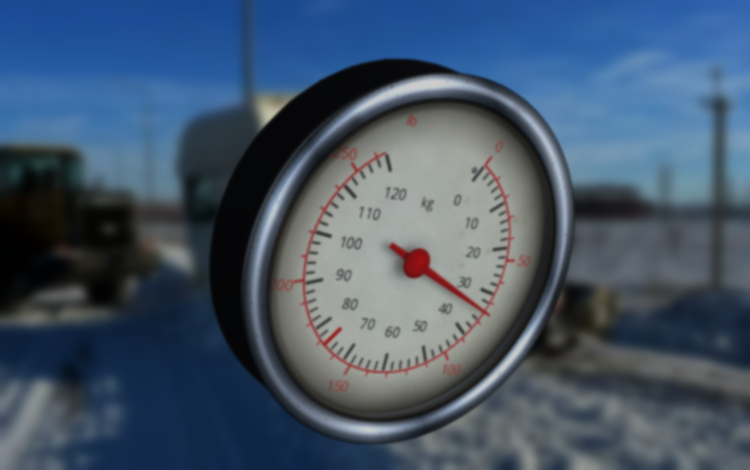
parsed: 34 kg
